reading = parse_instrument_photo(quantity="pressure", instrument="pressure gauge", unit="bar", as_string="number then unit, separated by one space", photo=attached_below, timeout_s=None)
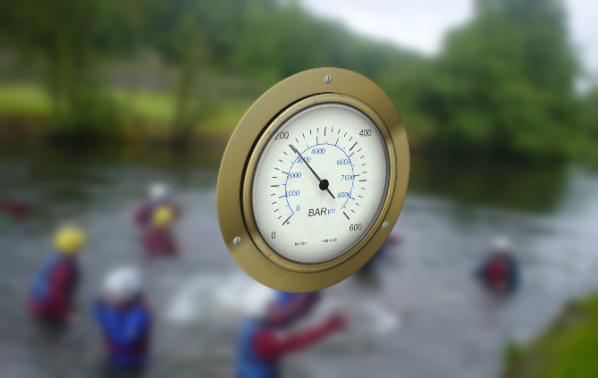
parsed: 200 bar
